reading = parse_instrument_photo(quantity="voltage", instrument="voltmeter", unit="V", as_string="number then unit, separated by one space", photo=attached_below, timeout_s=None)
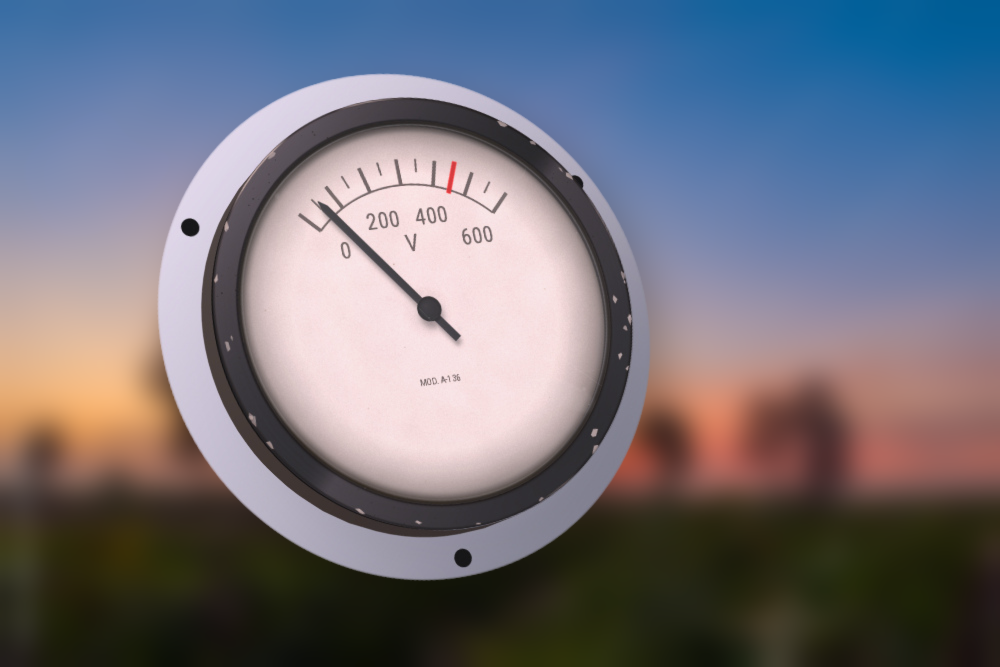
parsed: 50 V
